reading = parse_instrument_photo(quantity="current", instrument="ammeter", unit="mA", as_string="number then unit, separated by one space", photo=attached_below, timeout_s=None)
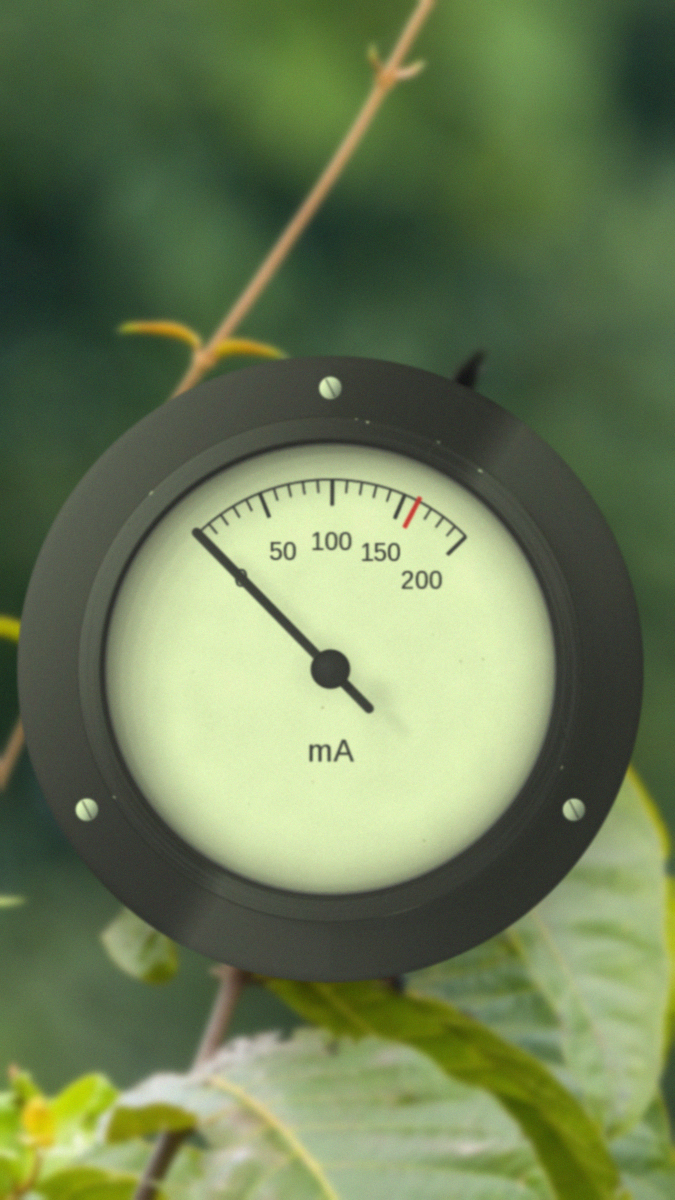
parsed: 0 mA
